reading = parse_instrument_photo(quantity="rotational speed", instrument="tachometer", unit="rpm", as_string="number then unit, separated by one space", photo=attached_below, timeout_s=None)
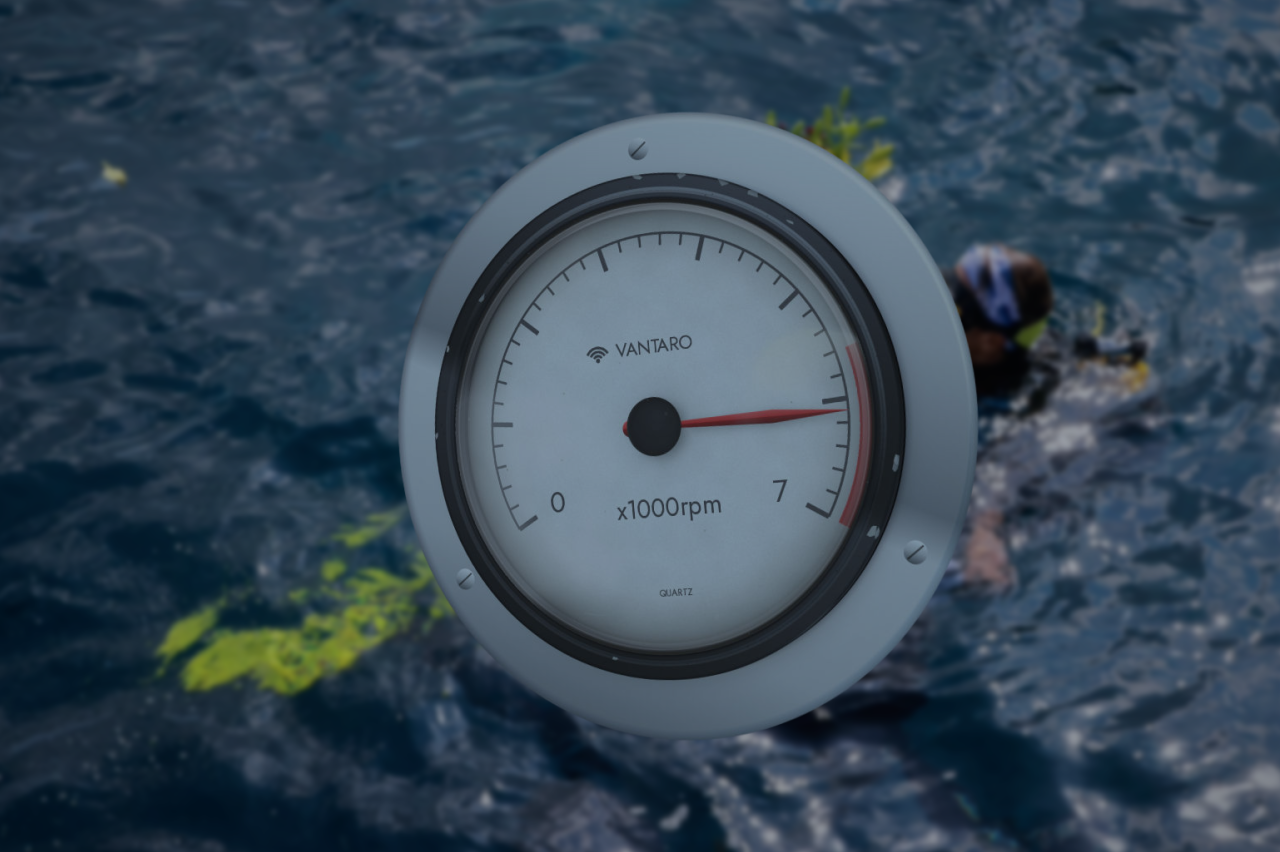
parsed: 6100 rpm
